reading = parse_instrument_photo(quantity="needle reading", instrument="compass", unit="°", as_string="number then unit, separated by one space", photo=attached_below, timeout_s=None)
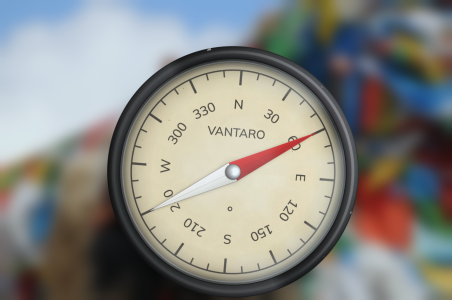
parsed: 60 °
